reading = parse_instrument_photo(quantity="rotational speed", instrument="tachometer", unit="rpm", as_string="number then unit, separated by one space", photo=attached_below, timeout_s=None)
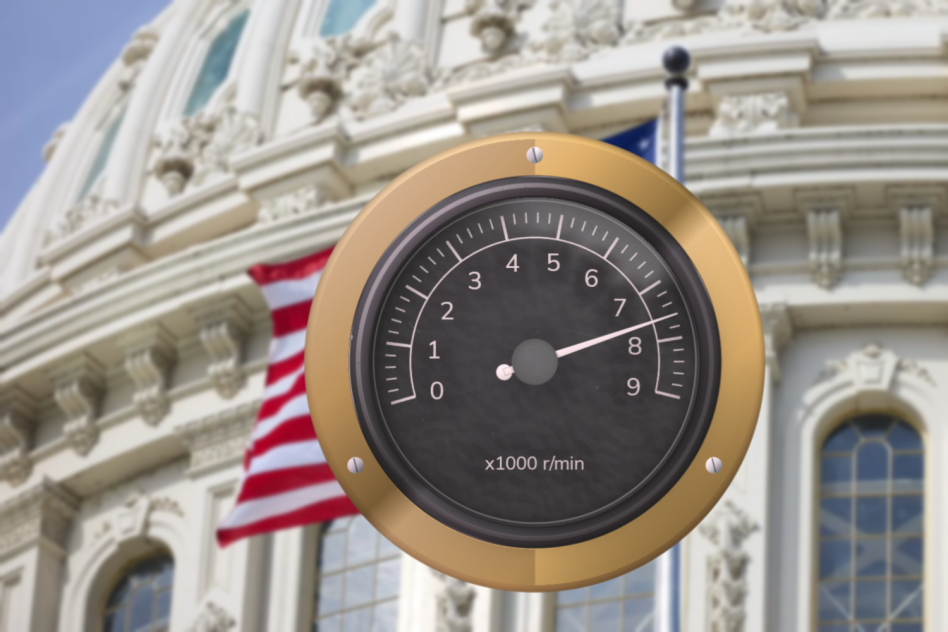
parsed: 7600 rpm
